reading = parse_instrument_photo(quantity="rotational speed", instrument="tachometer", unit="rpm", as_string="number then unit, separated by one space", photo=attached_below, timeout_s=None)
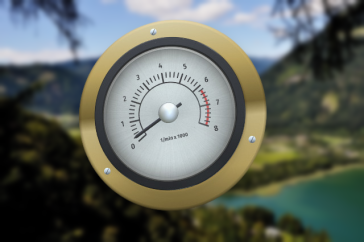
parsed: 200 rpm
